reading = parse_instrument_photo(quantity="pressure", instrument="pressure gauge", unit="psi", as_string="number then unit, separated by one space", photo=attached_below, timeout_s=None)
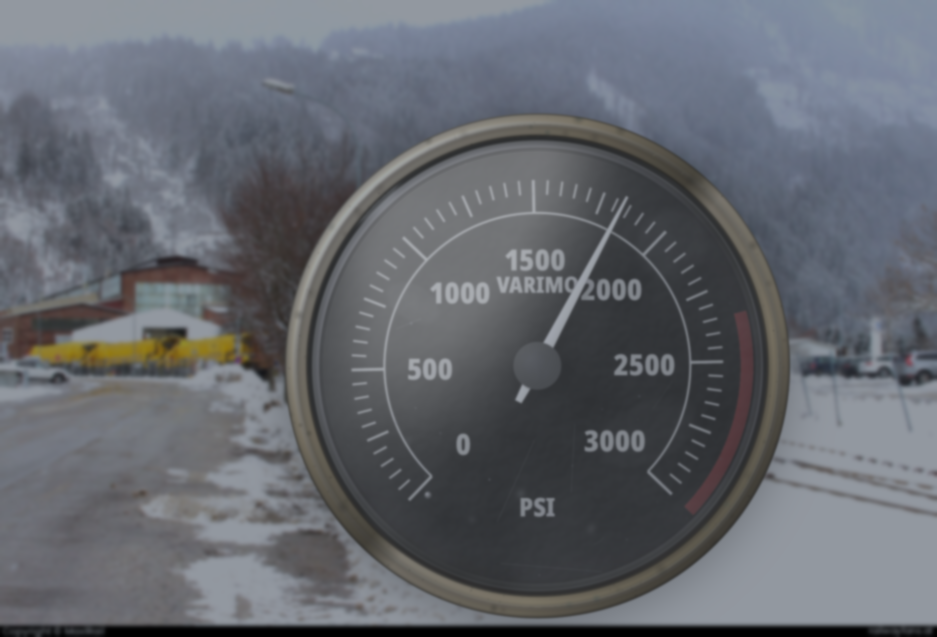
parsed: 1825 psi
